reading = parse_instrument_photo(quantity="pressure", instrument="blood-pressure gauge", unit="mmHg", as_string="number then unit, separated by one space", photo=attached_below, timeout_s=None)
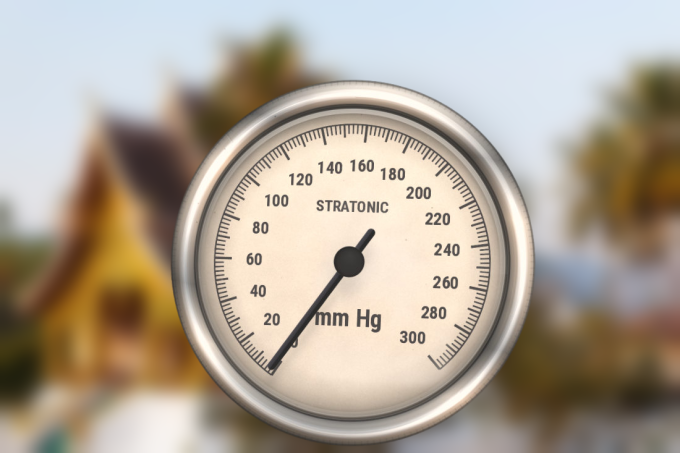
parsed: 2 mmHg
